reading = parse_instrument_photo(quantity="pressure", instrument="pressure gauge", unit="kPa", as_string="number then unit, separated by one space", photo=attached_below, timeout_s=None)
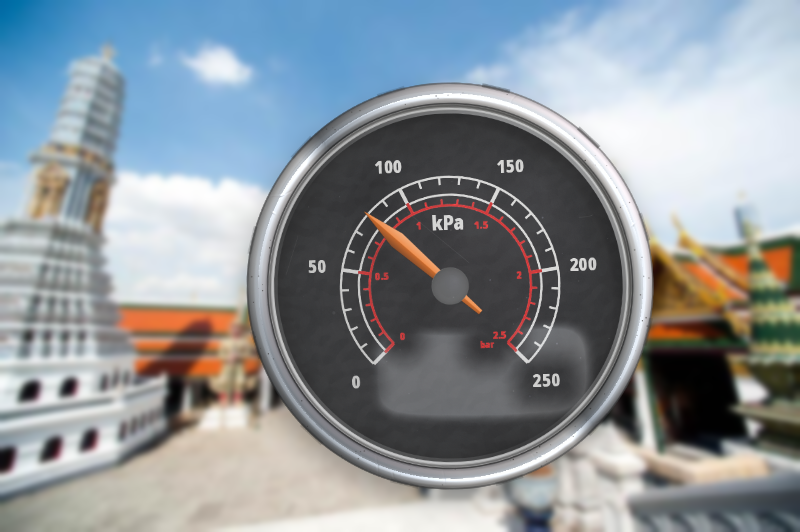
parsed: 80 kPa
